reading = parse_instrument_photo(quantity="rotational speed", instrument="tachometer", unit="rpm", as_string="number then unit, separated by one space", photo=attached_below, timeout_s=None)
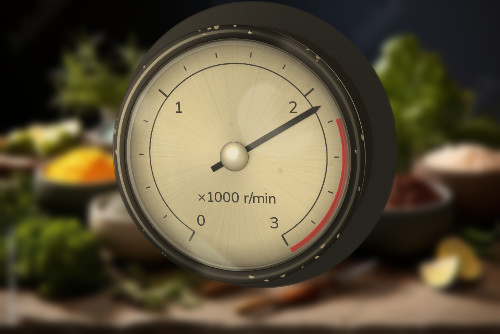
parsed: 2100 rpm
